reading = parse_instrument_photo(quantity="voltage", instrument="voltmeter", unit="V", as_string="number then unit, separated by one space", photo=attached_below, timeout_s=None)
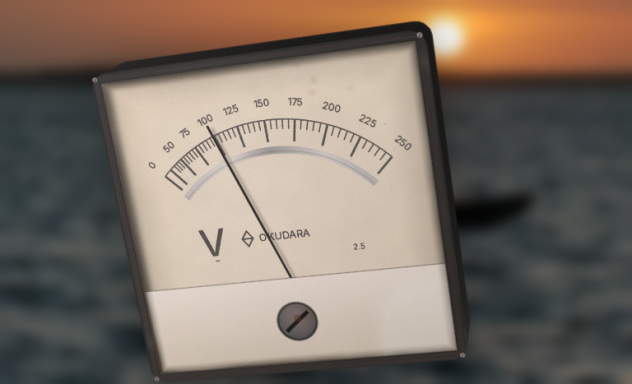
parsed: 100 V
